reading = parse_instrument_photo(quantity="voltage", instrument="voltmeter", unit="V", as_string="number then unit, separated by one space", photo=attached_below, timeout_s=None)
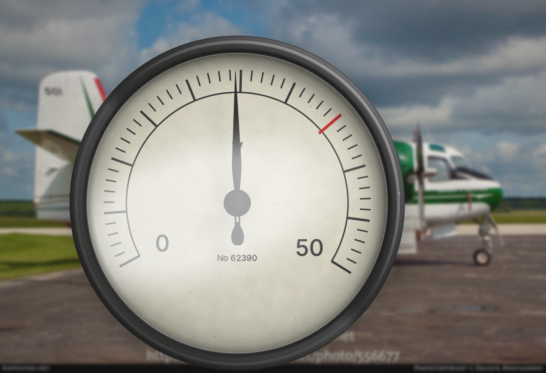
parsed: 24.5 V
